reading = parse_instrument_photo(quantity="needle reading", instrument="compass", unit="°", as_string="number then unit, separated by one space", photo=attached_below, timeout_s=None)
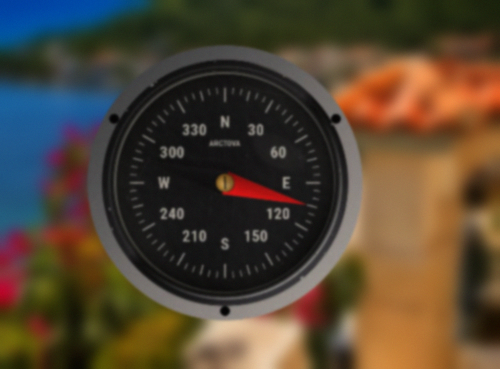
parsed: 105 °
